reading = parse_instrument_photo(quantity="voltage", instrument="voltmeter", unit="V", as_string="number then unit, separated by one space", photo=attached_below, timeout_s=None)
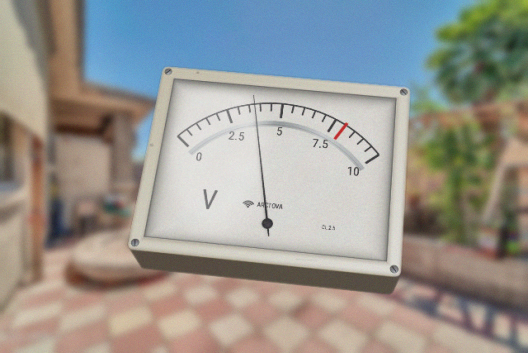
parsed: 3.75 V
